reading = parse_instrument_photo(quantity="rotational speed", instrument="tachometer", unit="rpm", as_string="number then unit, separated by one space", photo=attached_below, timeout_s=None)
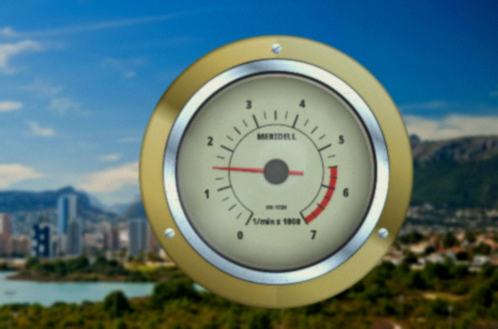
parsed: 1500 rpm
